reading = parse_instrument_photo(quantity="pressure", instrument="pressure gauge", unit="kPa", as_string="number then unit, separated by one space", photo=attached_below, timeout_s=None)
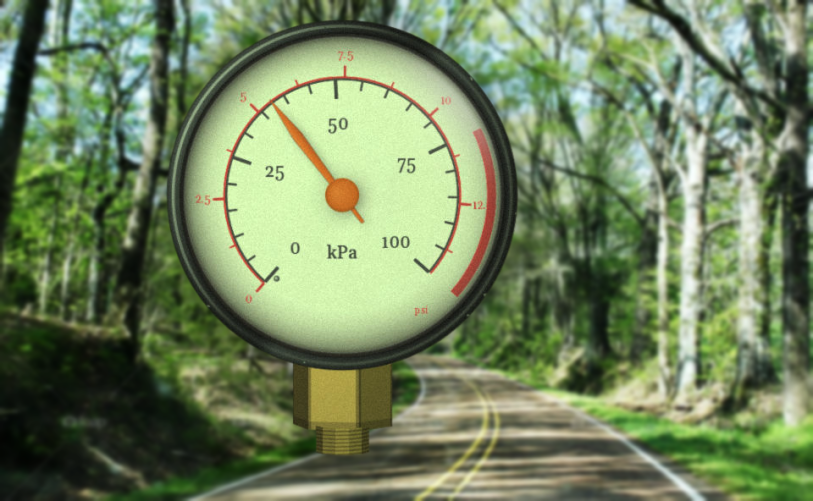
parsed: 37.5 kPa
